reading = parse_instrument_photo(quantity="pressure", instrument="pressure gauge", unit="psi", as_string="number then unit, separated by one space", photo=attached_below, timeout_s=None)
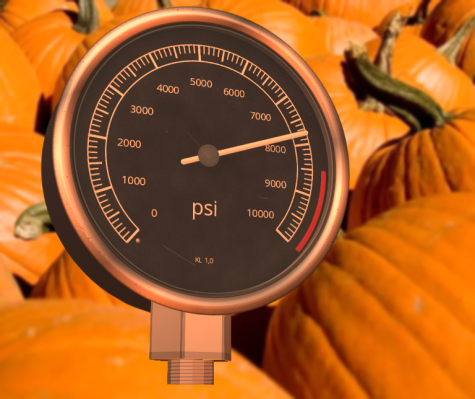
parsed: 7800 psi
